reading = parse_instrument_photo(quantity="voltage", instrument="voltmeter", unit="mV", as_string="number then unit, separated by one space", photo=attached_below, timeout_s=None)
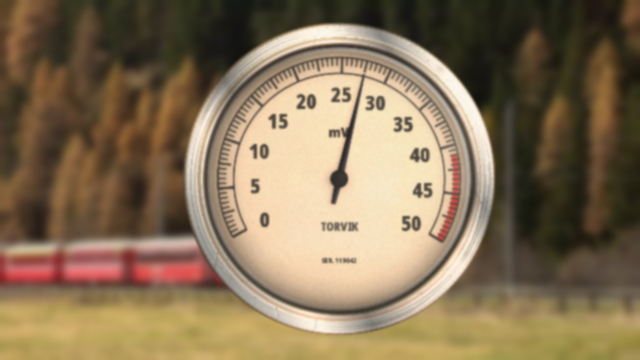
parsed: 27.5 mV
